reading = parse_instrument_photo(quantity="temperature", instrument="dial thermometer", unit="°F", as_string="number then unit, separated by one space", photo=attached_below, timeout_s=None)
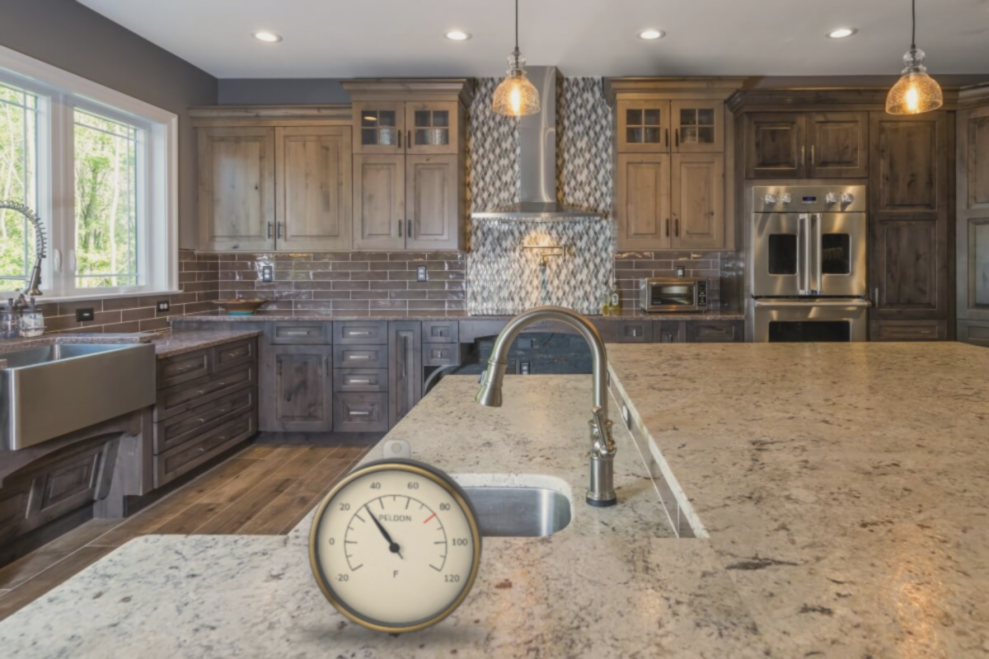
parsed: 30 °F
